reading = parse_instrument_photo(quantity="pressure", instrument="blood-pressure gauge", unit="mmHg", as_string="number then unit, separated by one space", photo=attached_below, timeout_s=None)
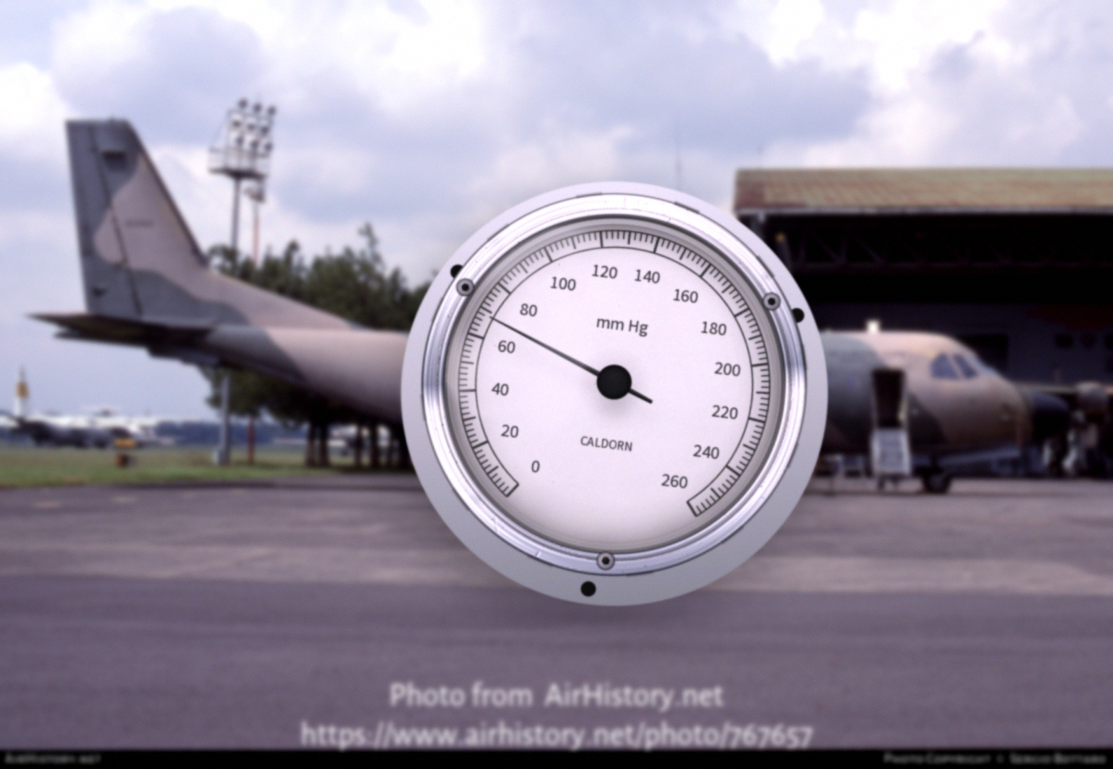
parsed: 68 mmHg
